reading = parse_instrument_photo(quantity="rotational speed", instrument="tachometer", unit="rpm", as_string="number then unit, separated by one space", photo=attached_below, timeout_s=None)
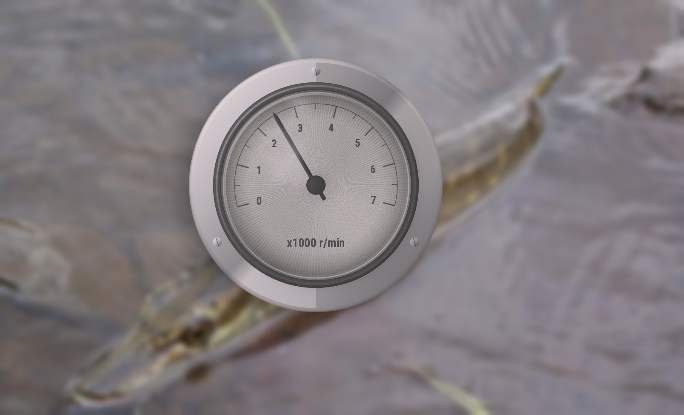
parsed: 2500 rpm
